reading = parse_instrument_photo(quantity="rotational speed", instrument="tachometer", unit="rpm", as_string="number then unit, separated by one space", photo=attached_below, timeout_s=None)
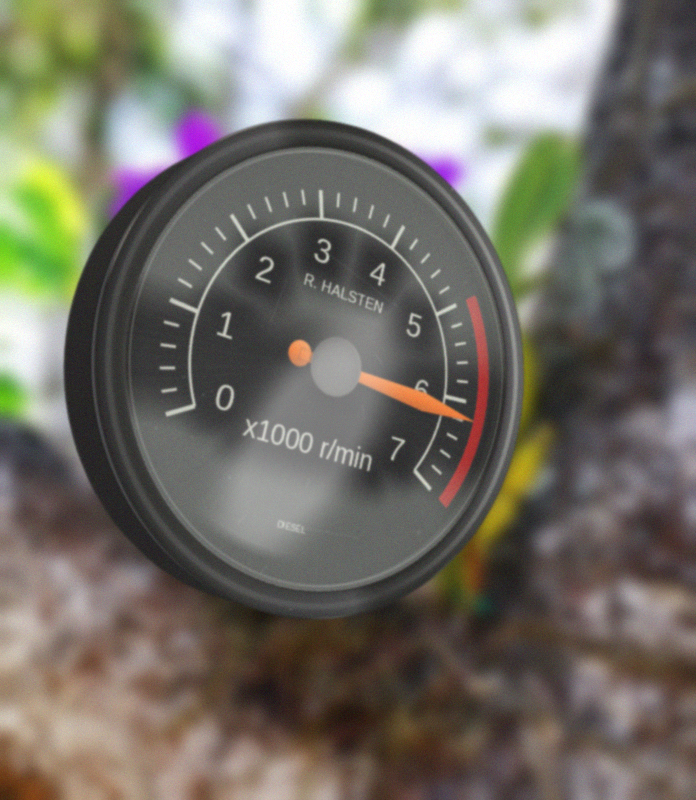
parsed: 6200 rpm
